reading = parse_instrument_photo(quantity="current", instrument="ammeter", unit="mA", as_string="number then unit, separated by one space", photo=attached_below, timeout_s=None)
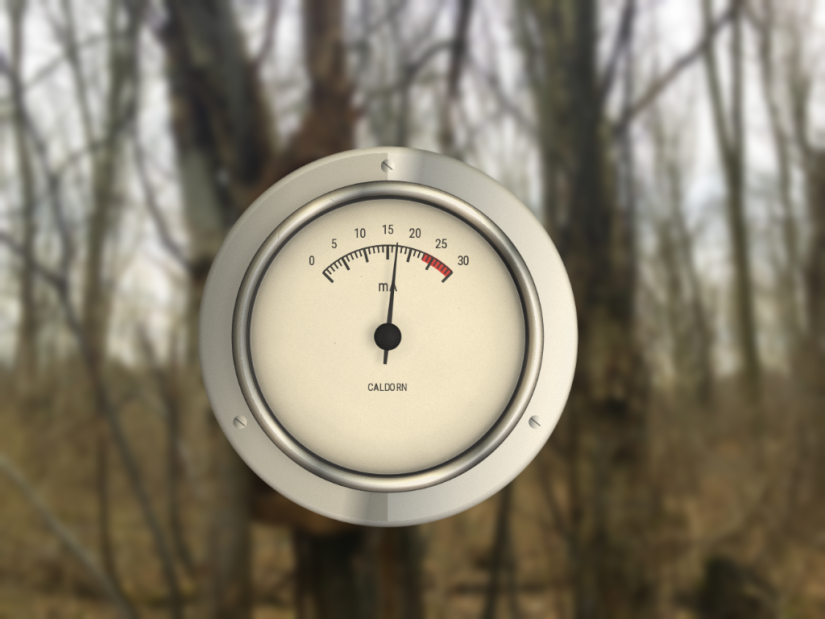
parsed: 17 mA
